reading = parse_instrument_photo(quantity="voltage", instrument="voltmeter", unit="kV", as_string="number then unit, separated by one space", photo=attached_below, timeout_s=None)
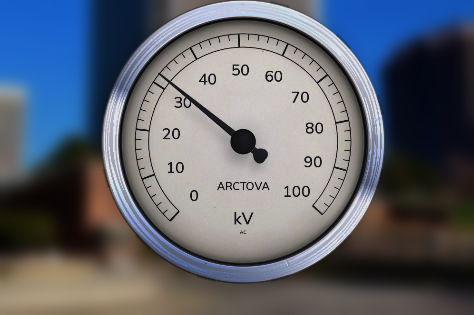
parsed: 32 kV
